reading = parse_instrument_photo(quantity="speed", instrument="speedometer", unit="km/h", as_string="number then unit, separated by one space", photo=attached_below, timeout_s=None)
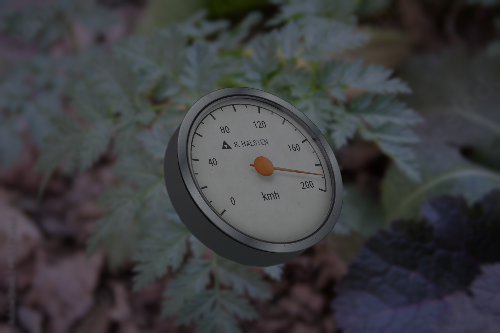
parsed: 190 km/h
